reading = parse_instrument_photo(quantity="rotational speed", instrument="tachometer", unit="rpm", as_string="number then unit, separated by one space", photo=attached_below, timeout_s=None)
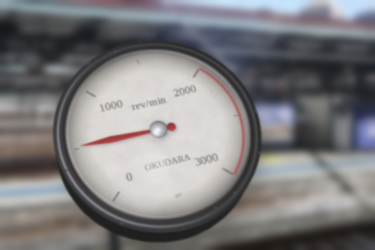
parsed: 500 rpm
